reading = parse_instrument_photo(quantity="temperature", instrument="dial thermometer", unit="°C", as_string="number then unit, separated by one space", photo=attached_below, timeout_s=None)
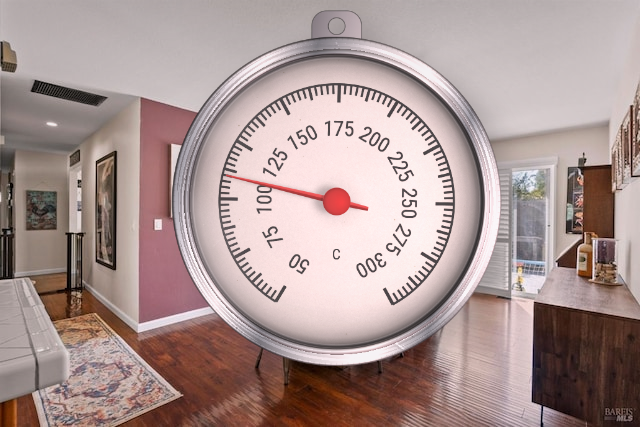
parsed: 110 °C
